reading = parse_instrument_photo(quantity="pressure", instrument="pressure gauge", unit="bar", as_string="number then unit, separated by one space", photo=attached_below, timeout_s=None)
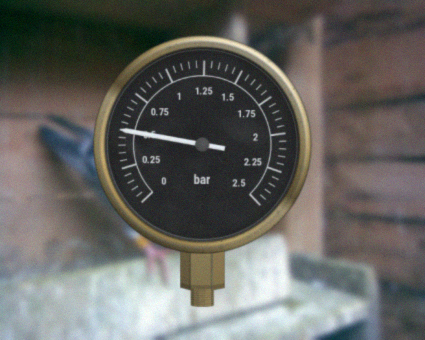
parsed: 0.5 bar
